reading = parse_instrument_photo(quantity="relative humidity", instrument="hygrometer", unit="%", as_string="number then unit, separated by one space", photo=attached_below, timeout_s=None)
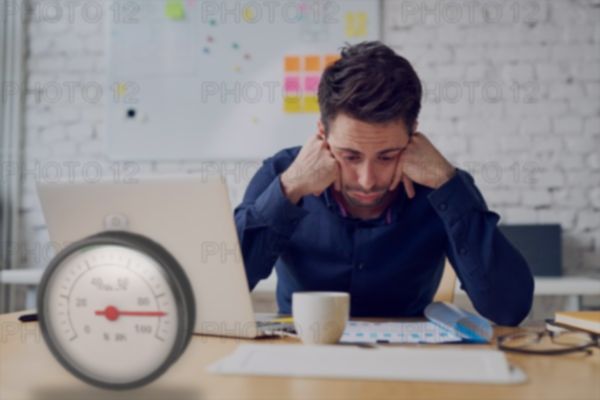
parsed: 88 %
